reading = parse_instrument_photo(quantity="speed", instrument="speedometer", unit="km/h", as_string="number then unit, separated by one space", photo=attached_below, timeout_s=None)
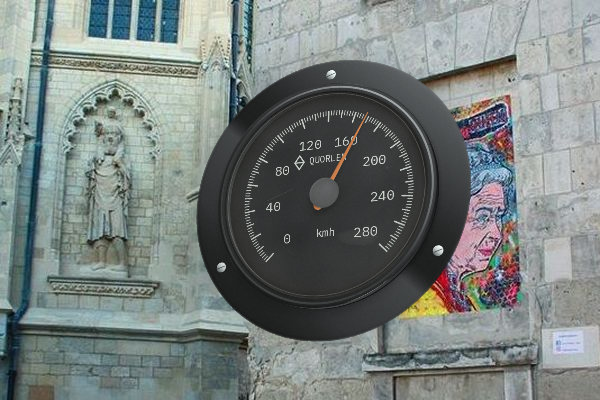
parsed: 170 km/h
